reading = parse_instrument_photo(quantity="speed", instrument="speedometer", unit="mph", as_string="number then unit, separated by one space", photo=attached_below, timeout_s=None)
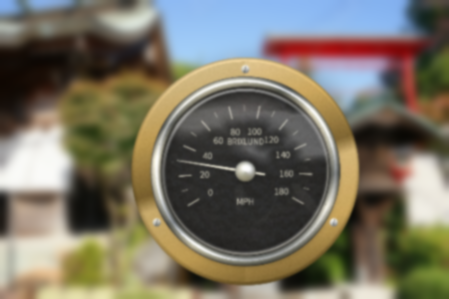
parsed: 30 mph
